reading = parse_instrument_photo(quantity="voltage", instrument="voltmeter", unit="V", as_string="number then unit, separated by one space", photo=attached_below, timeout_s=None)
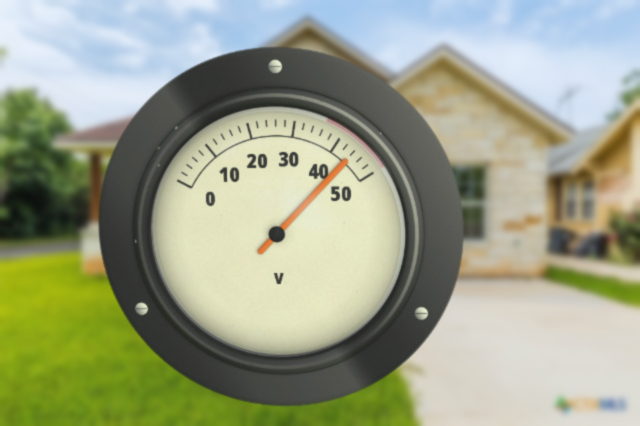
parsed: 44 V
